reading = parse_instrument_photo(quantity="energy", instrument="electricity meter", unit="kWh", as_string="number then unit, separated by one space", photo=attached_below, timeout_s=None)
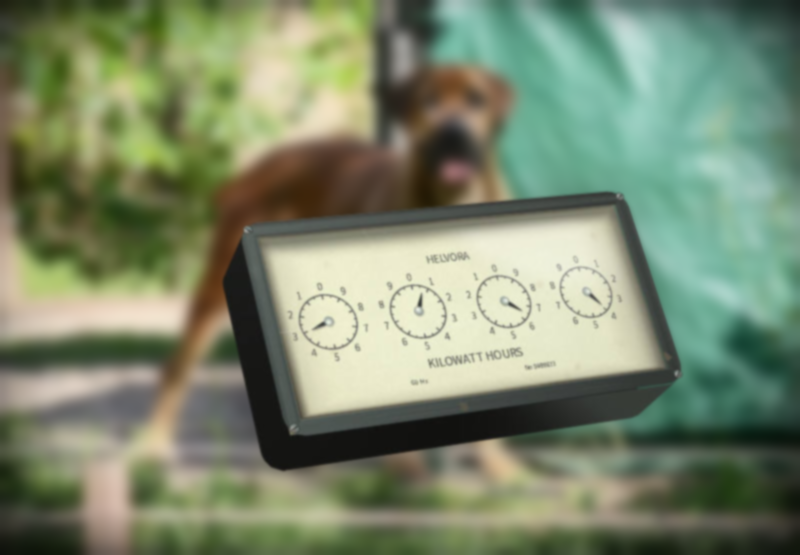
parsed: 3064 kWh
